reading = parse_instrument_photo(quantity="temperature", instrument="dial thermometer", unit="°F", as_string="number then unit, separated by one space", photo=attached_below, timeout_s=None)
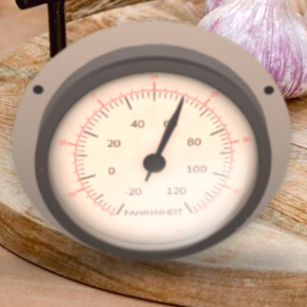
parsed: 60 °F
